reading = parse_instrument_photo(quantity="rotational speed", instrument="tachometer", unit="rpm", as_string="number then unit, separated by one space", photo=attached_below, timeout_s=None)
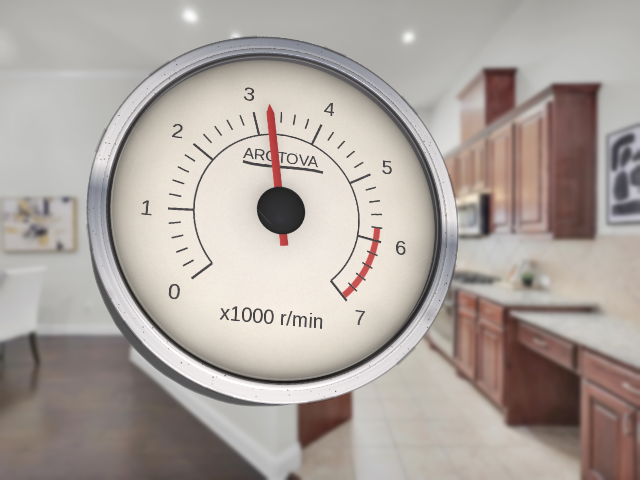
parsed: 3200 rpm
